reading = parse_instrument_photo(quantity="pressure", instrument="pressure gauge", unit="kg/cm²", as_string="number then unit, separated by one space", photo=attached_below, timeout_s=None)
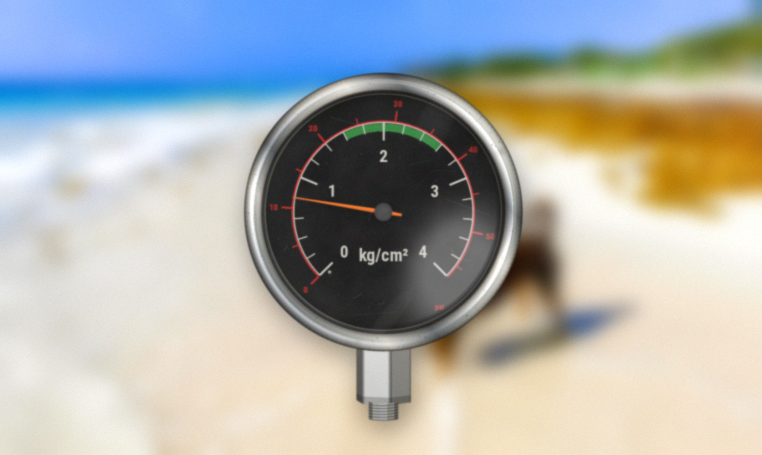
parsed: 0.8 kg/cm²
